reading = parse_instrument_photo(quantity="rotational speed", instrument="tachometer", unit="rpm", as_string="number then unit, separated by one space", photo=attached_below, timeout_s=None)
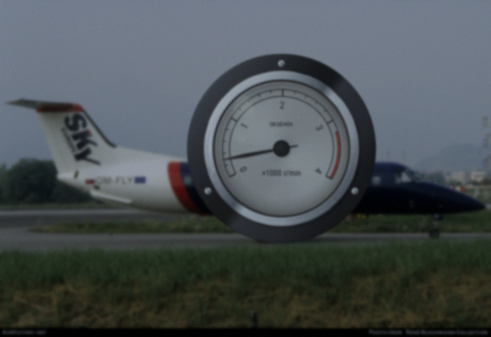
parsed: 300 rpm
